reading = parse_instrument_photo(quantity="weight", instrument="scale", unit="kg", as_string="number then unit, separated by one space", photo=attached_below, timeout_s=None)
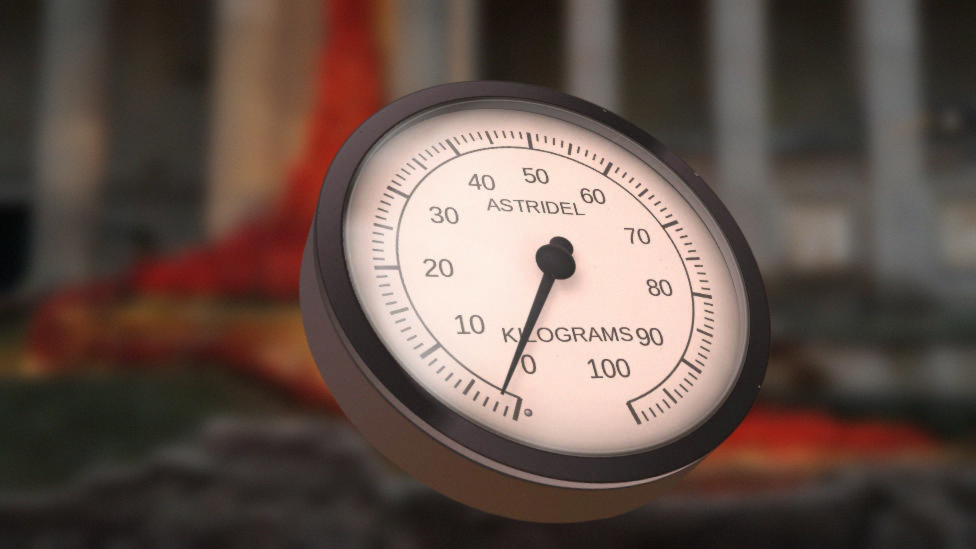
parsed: 2 kg
